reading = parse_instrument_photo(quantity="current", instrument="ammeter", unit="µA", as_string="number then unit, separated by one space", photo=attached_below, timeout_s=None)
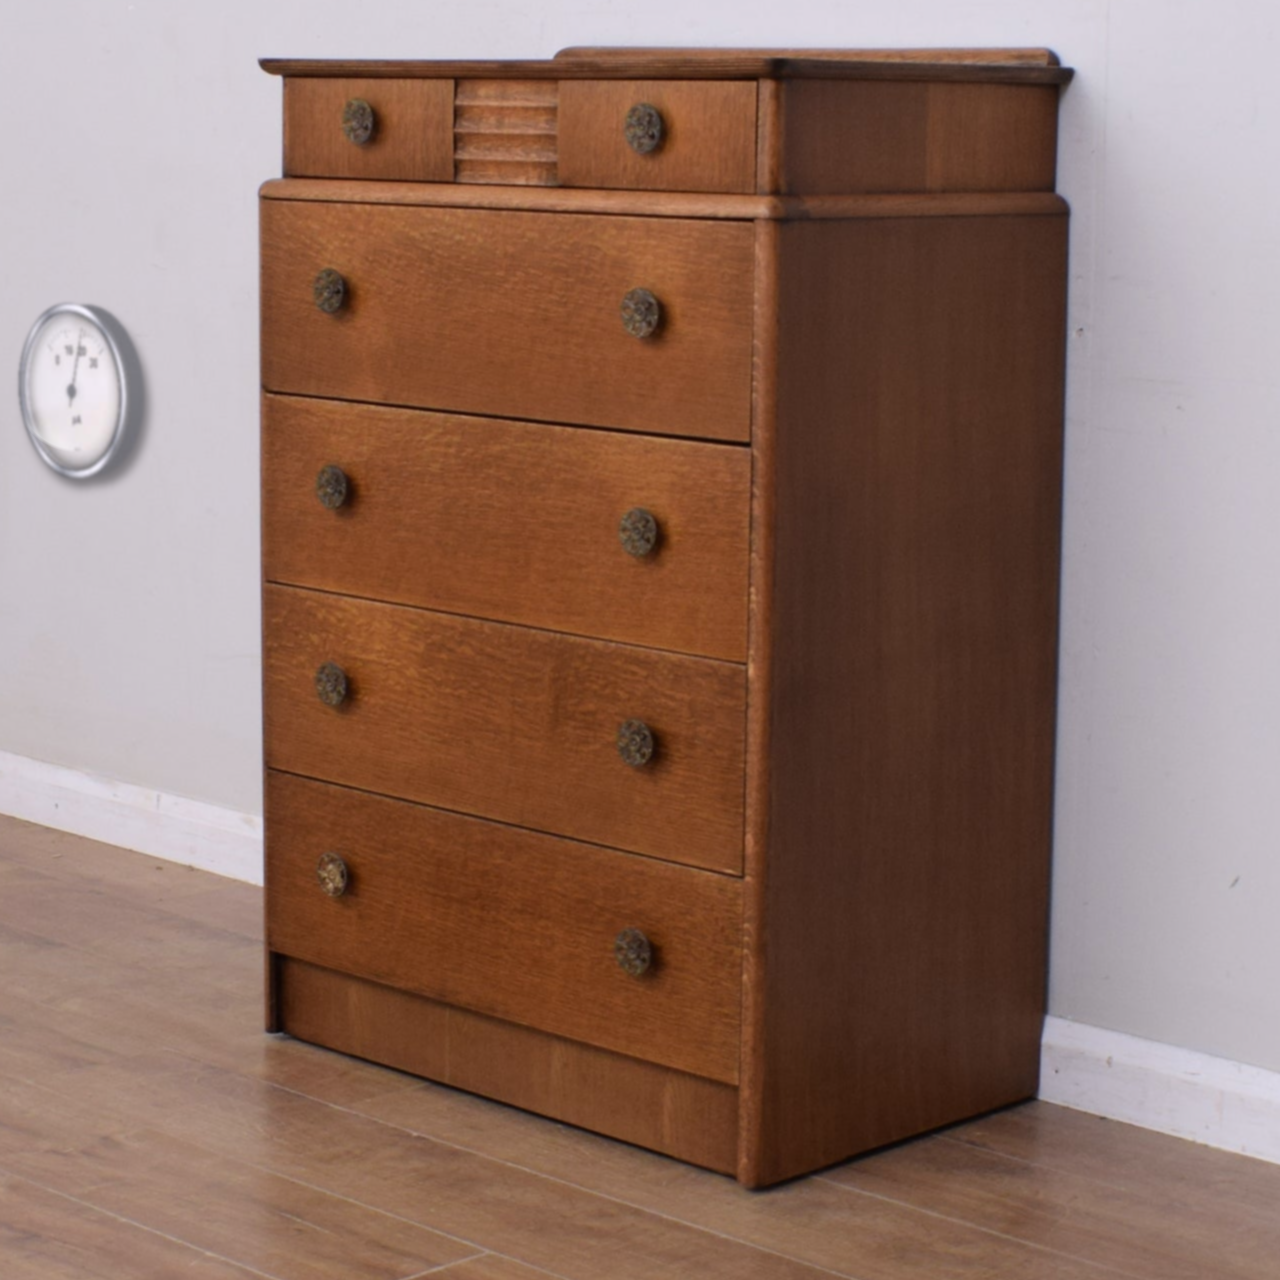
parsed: 20 µA
